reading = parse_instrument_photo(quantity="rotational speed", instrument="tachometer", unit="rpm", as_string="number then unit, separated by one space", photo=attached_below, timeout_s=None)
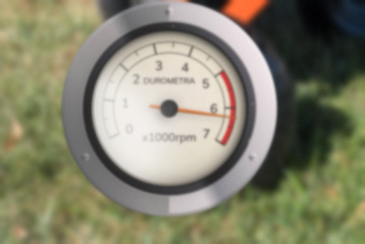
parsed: 6250 rpm
